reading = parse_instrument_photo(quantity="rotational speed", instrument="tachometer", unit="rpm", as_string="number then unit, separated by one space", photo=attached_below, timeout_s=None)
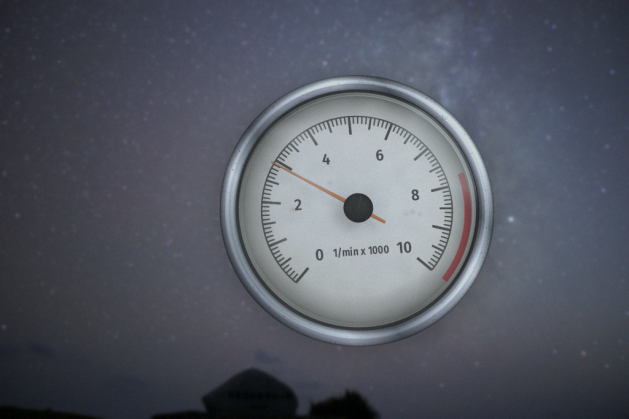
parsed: 2900 rpm
